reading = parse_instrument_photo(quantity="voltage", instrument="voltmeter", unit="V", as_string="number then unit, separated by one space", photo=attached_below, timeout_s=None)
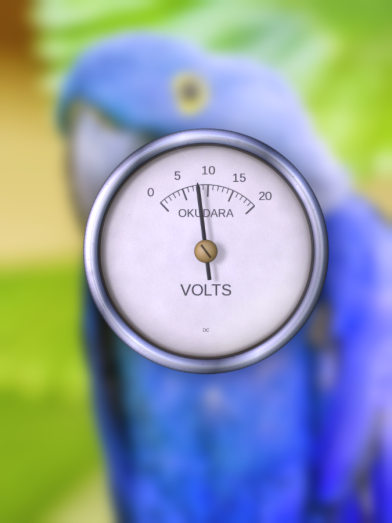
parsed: 8 V
